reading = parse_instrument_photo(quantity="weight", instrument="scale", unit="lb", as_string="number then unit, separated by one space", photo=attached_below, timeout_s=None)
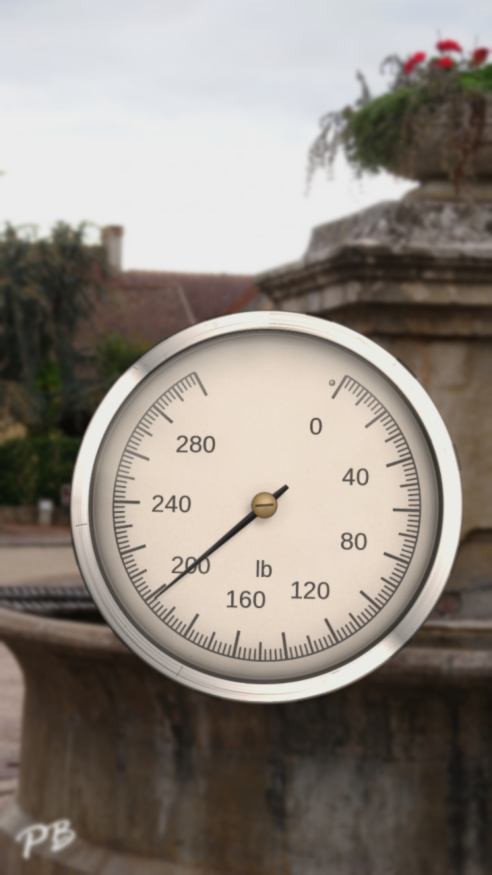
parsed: 198 lb
